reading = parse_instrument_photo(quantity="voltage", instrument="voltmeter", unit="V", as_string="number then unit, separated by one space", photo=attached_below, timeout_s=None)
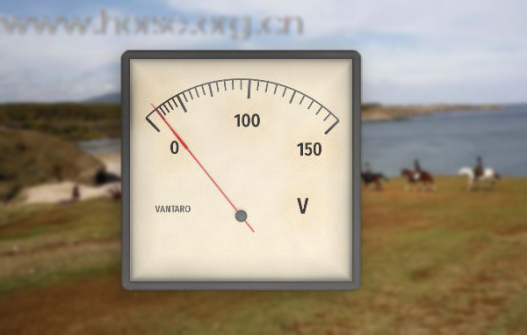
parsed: 25 V
